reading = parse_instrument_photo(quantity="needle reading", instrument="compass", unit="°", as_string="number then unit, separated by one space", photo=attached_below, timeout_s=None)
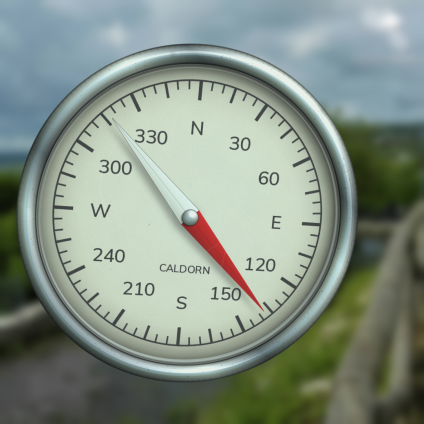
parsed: 137.5 °
